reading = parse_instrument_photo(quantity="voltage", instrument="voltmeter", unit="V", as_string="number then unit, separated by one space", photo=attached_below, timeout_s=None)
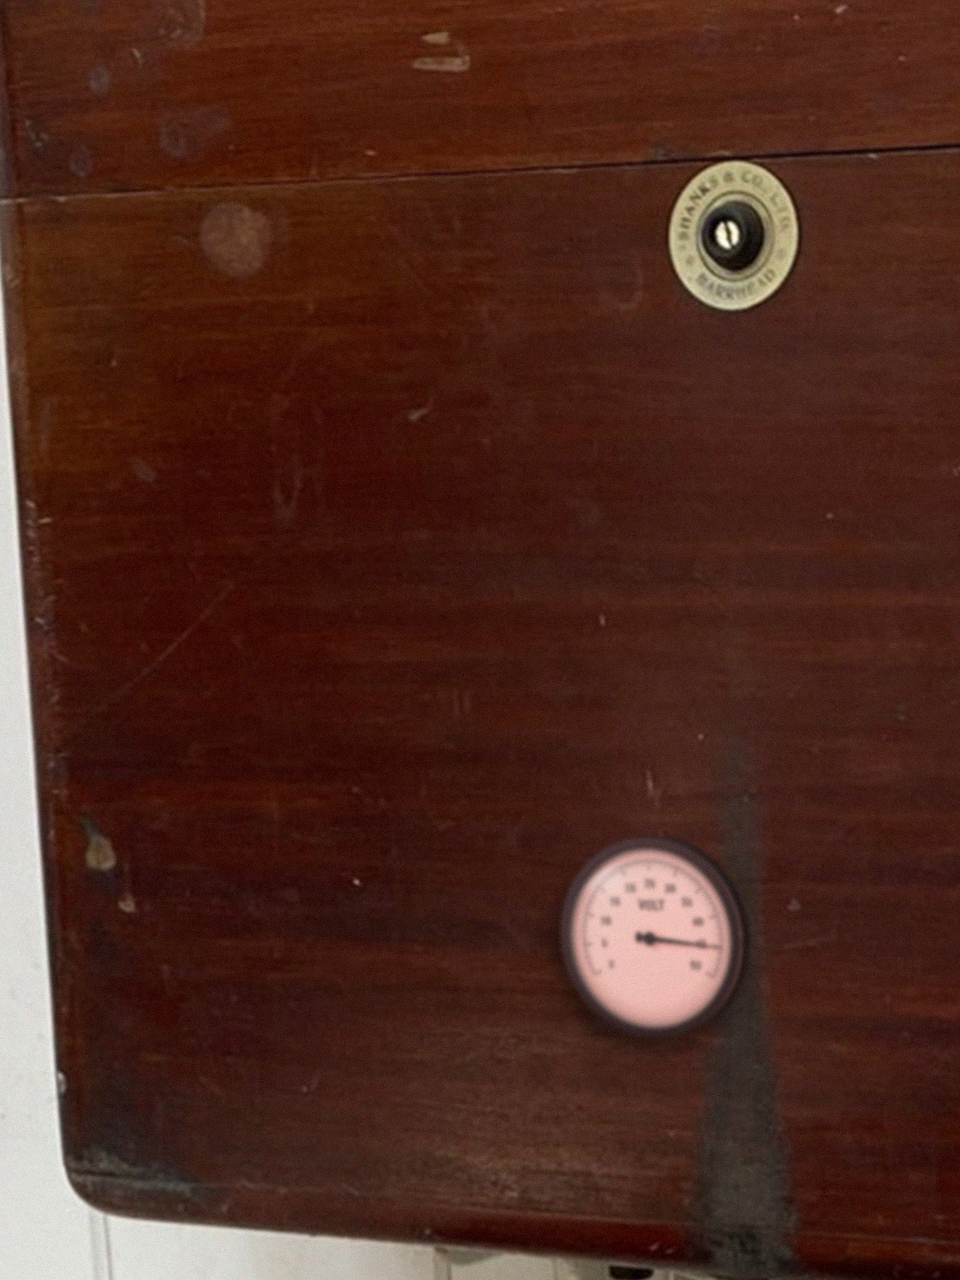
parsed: 45 V
